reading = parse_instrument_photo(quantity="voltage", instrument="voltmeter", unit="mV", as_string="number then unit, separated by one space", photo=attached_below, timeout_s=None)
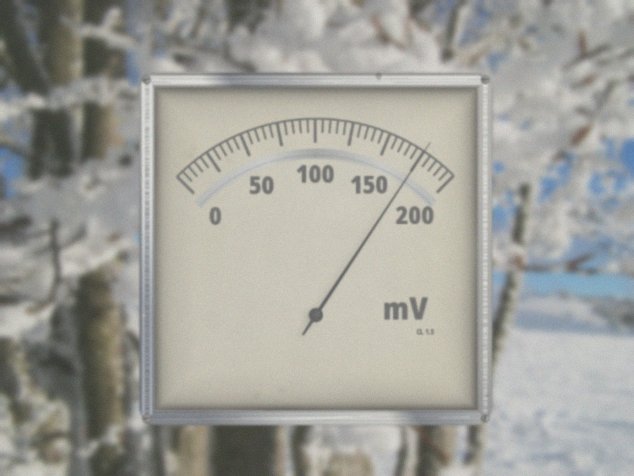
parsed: 175 mV
